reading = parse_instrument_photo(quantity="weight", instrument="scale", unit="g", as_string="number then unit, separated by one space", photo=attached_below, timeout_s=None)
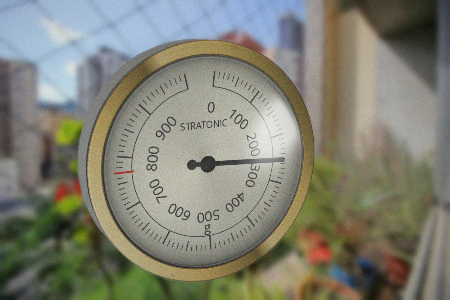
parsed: 250 g
